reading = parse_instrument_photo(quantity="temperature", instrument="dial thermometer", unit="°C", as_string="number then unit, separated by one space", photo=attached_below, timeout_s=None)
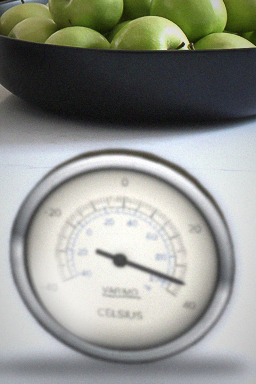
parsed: 35 °C
